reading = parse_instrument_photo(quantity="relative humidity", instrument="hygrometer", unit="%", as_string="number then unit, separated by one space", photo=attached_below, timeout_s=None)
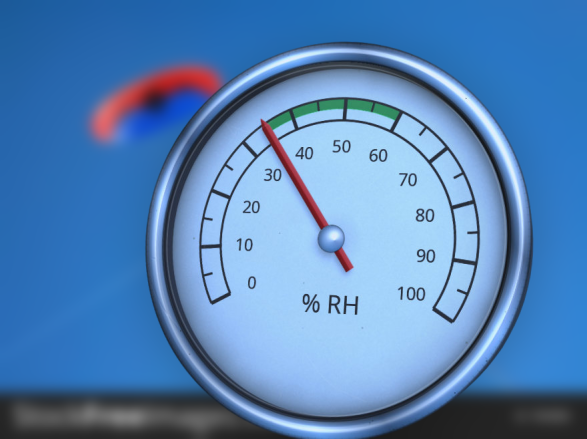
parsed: 35 %
